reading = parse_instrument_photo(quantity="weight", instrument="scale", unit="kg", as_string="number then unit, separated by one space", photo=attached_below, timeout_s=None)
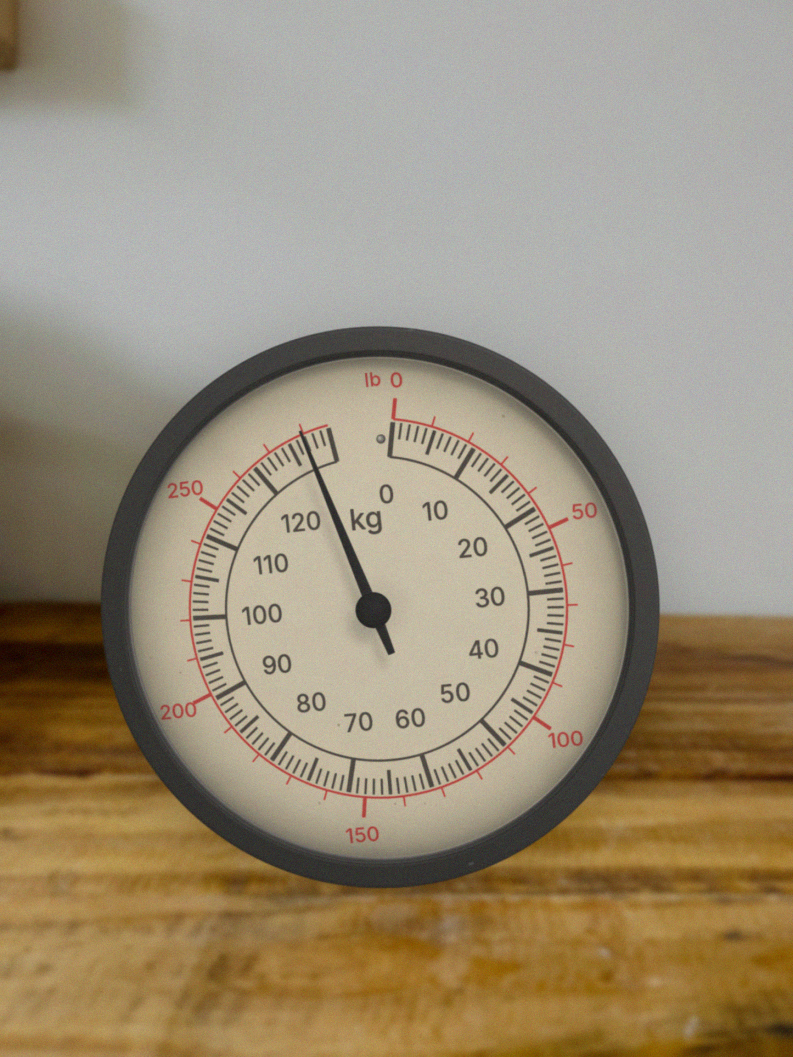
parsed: 127 kg
